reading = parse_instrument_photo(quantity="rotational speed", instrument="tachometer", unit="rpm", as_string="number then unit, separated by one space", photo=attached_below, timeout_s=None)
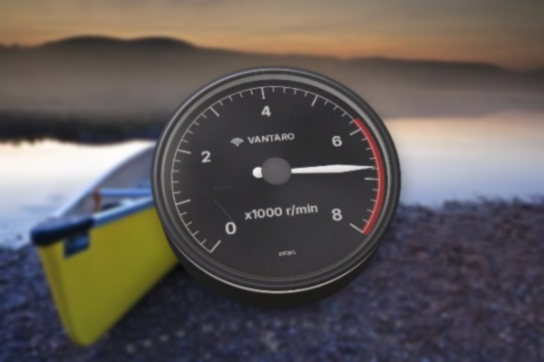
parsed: 6800 rpm
